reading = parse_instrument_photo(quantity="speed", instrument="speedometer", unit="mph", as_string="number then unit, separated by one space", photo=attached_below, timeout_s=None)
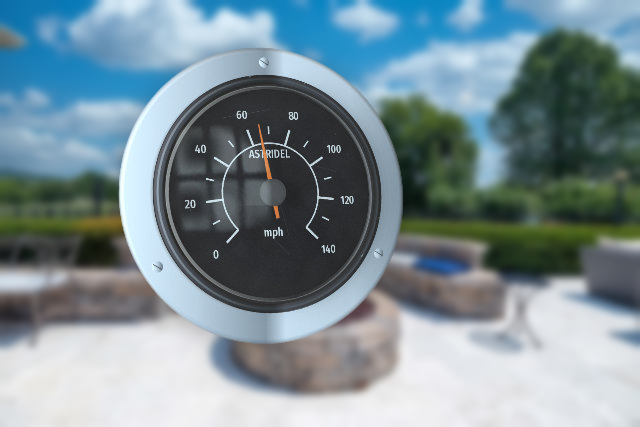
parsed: 65 mph
